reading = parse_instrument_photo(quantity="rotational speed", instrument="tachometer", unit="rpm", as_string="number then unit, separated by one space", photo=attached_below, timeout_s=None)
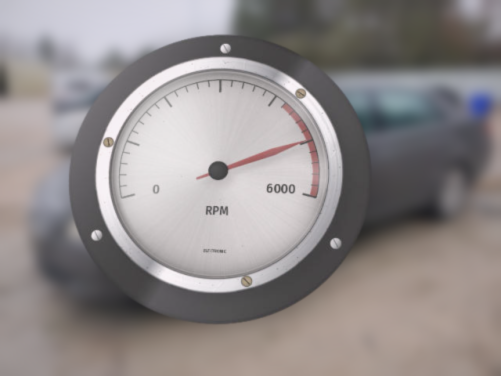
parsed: 5000 rpm
